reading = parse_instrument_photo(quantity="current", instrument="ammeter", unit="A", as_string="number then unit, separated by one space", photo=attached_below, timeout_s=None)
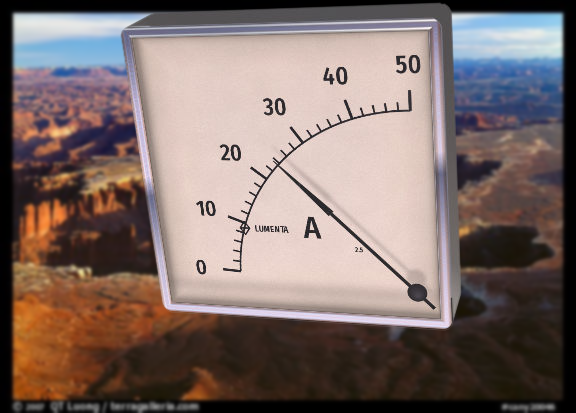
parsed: 24 A
